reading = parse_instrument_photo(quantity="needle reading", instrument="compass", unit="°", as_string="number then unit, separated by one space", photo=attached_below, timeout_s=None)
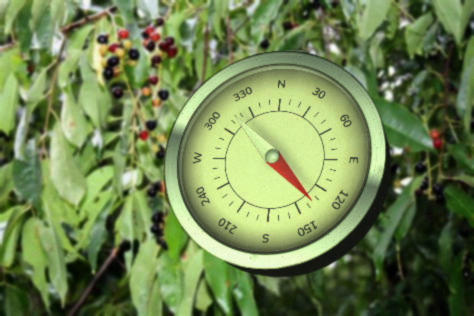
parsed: 135 °
